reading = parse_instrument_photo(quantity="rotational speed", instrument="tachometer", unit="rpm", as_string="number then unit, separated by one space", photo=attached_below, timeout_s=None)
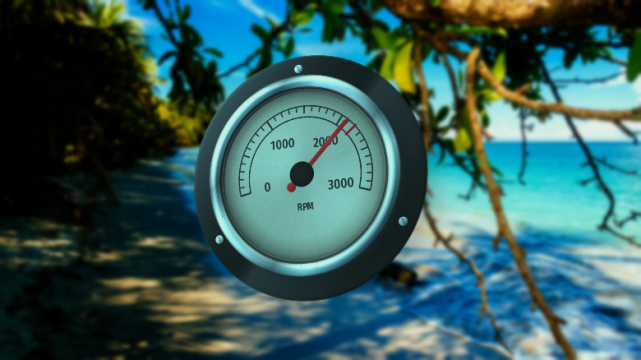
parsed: 2100 rpm
